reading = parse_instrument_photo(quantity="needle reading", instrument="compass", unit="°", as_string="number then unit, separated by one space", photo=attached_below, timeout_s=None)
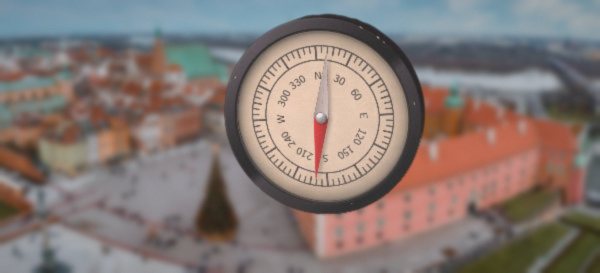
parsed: 190 °
